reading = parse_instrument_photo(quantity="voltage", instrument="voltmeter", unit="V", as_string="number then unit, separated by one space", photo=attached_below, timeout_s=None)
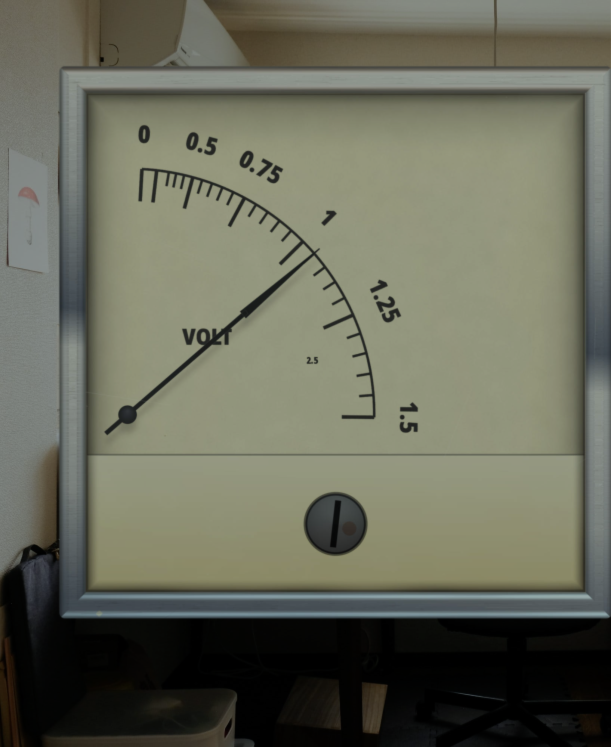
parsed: 1.05 V
